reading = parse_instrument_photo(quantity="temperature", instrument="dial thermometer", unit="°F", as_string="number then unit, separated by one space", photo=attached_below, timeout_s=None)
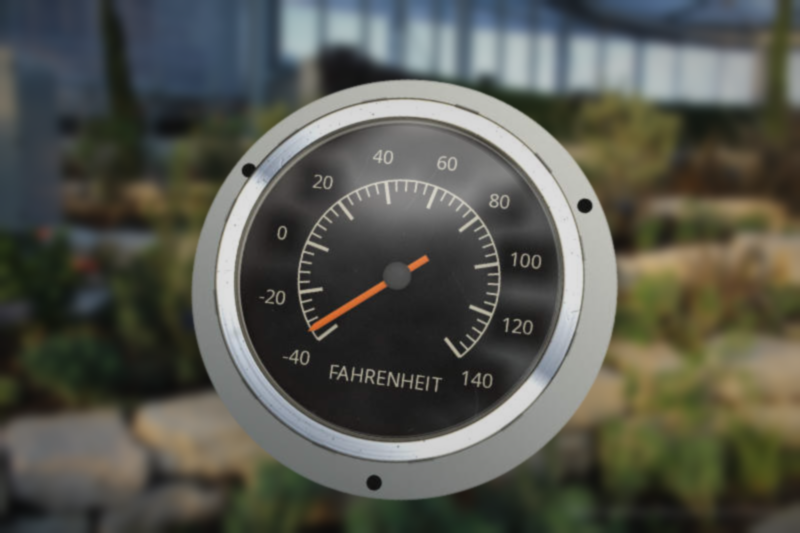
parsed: -36 °F
